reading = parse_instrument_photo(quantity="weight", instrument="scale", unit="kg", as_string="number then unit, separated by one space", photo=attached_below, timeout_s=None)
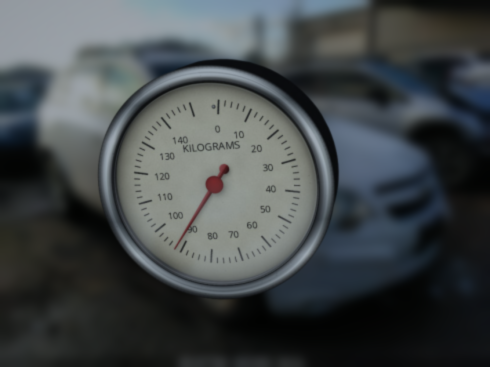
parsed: 92 kg
